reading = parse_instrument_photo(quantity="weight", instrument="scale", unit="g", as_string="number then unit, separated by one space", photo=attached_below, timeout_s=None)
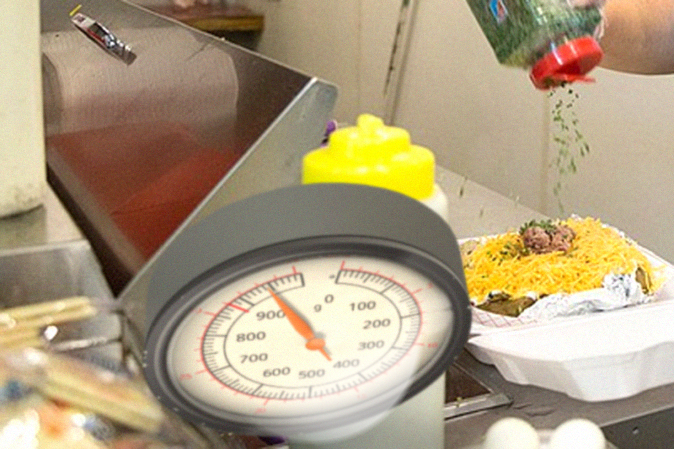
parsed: 950 g
